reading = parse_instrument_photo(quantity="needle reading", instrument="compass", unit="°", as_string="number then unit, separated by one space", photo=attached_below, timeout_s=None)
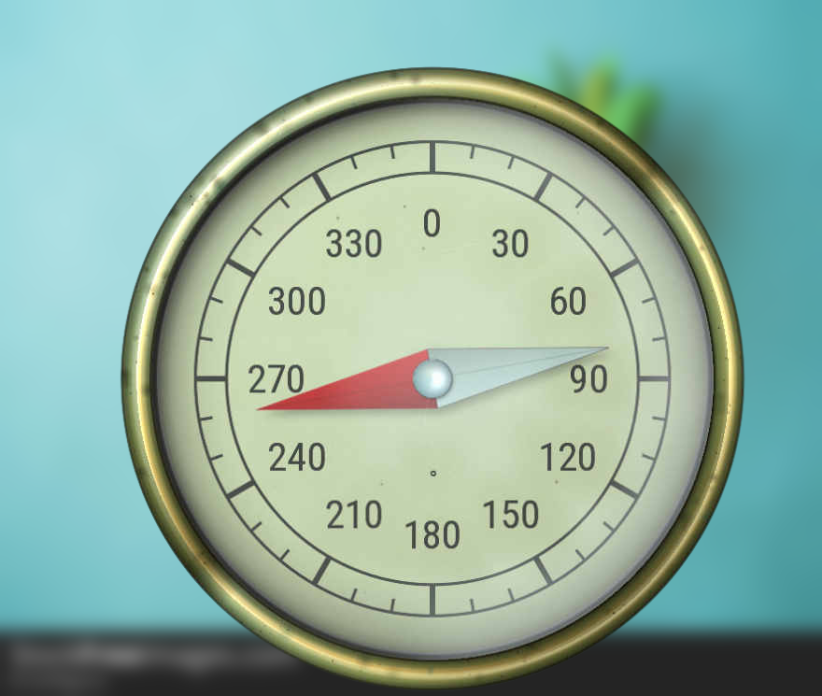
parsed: 260 °
